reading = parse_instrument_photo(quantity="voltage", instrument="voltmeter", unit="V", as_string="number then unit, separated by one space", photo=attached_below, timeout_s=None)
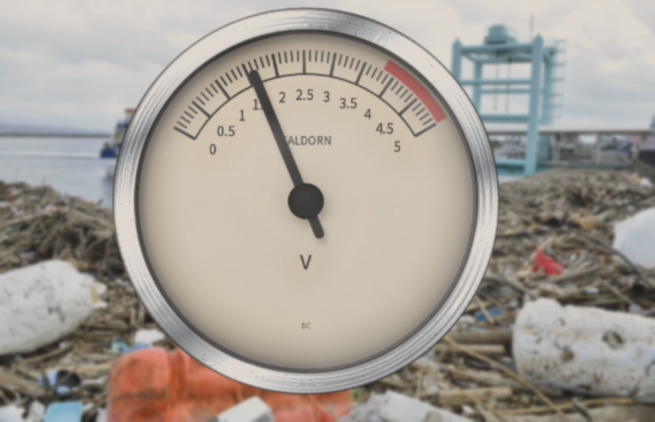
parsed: 1.6 V
